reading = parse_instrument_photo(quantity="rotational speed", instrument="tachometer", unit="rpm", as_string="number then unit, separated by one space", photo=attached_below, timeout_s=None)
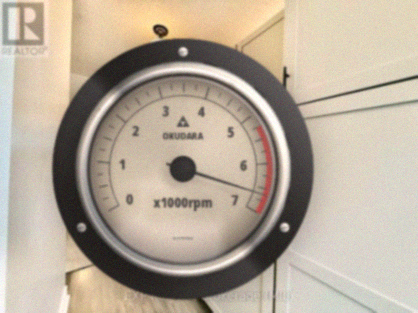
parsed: 6625 rpm
